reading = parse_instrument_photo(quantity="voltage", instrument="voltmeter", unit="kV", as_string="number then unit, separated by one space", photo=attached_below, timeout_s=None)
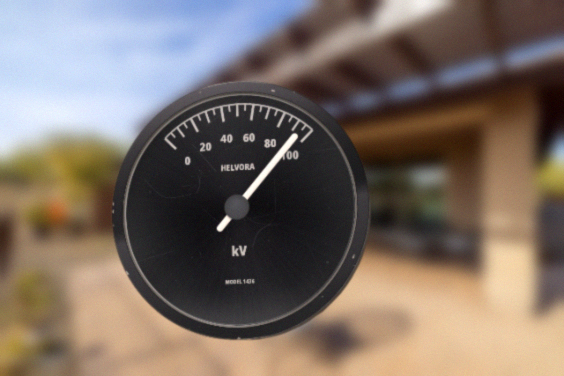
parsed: 95 kV
